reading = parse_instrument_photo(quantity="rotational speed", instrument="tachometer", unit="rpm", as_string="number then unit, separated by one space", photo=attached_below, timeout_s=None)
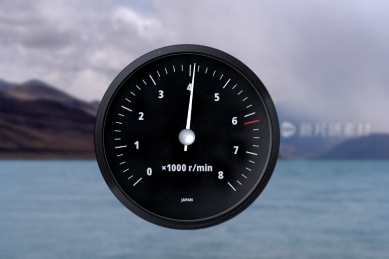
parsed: 4100 rpm
